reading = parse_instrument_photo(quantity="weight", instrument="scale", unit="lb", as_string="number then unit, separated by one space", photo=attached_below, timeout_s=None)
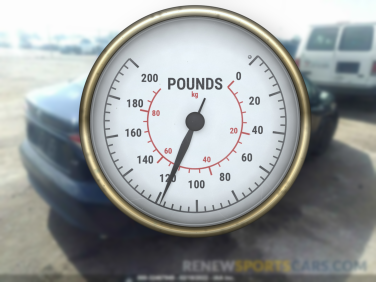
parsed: 118 lb
